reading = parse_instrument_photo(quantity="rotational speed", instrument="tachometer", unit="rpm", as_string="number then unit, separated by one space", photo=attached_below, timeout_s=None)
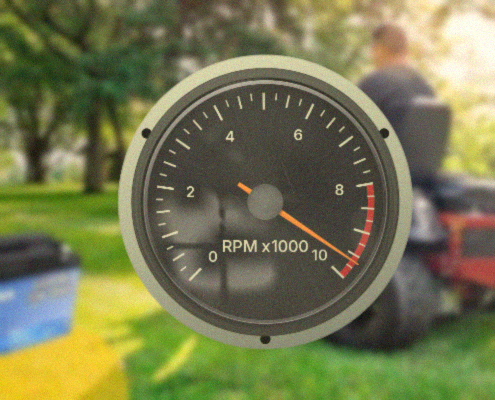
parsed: 9625 rpm
